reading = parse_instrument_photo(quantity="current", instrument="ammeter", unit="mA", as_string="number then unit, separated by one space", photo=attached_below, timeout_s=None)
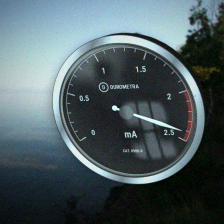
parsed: 2.4 mA
